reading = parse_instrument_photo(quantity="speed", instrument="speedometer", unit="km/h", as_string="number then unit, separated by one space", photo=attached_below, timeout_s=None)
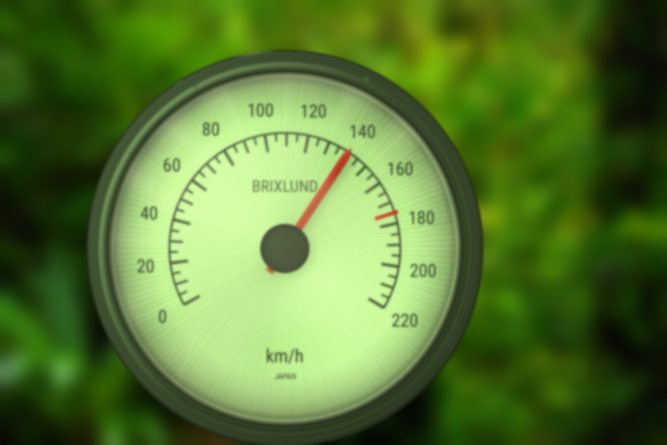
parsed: 140 km/h
